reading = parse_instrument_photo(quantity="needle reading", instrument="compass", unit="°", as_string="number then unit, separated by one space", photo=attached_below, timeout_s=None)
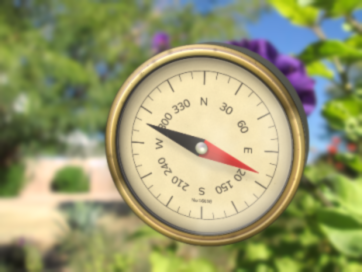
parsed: 110 °
